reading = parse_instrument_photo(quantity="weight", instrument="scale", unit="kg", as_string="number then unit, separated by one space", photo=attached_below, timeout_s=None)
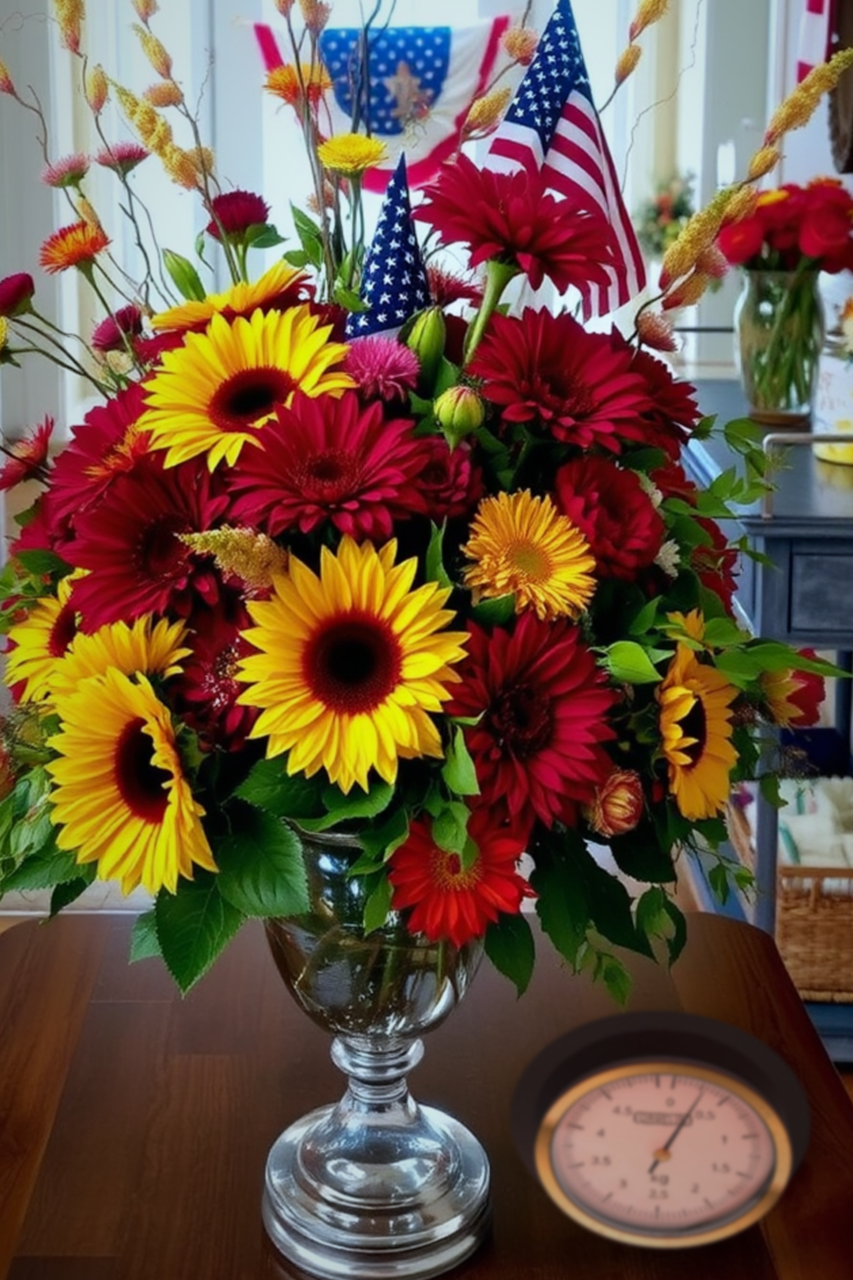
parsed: 0.25 kg
